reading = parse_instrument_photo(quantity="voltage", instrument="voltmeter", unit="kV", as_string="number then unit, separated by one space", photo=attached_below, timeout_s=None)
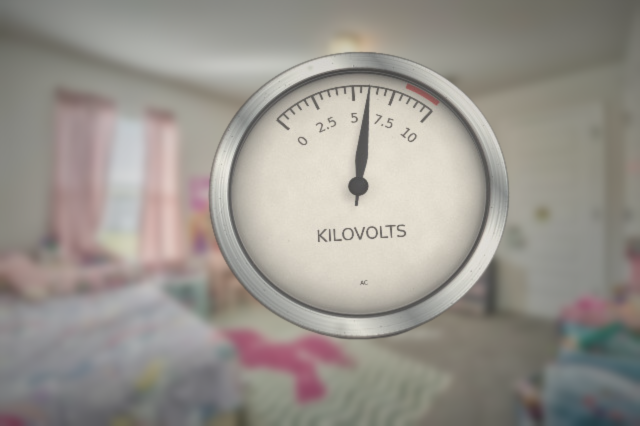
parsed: 6 kV
